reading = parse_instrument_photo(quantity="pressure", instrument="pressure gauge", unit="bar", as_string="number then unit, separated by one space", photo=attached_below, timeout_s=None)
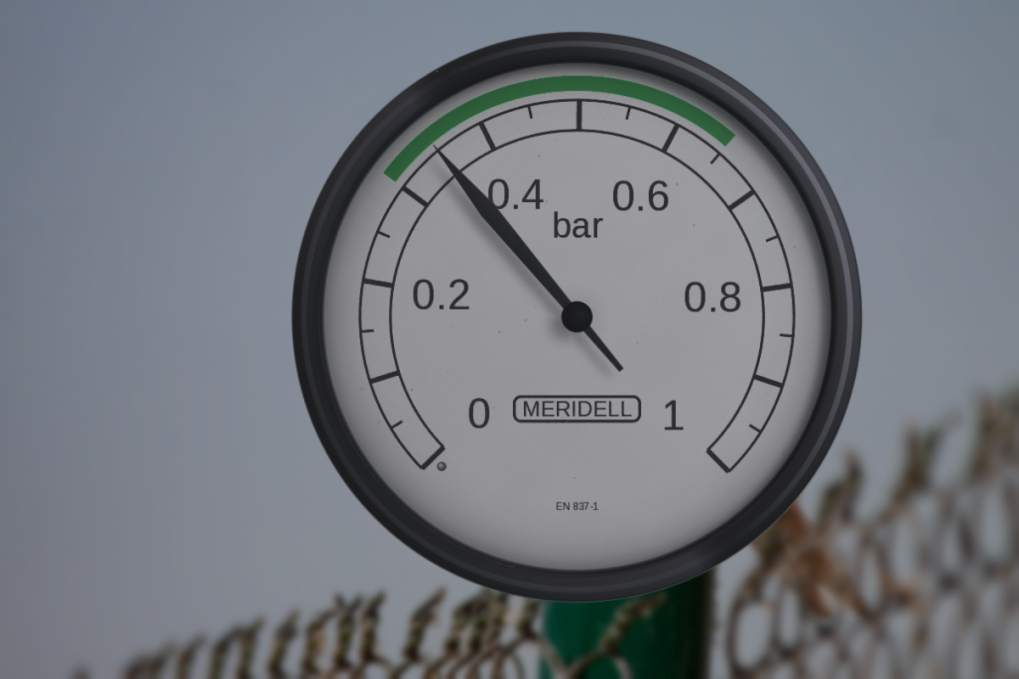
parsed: 0.35 bar
